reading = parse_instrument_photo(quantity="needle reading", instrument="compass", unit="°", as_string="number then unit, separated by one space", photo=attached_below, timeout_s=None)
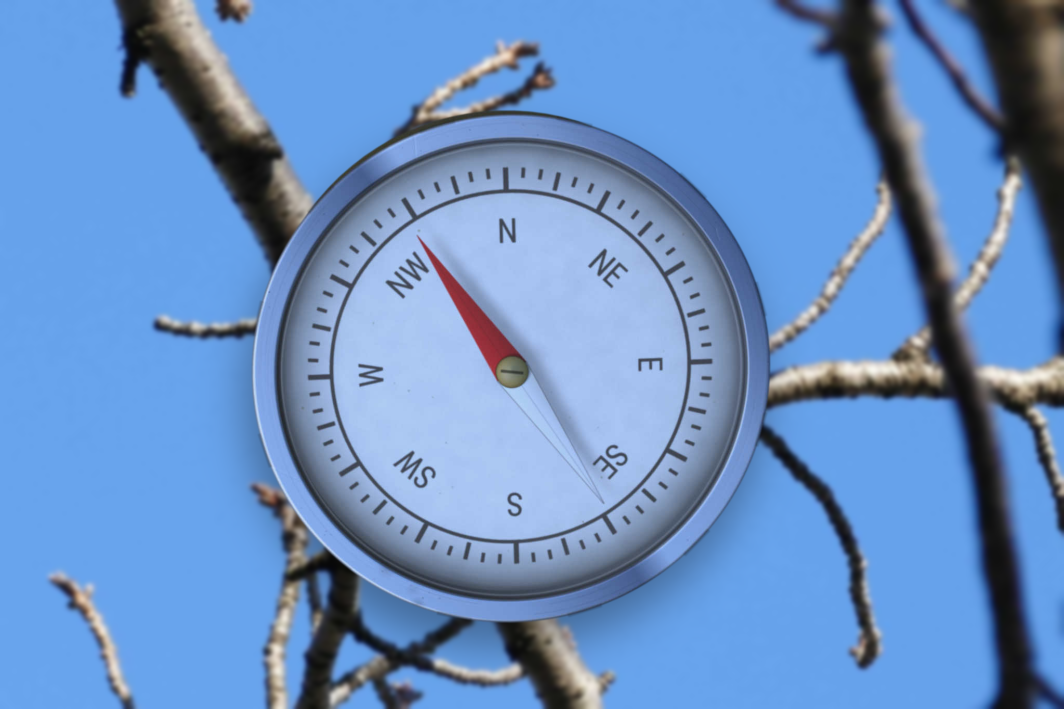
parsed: 327.5 °
